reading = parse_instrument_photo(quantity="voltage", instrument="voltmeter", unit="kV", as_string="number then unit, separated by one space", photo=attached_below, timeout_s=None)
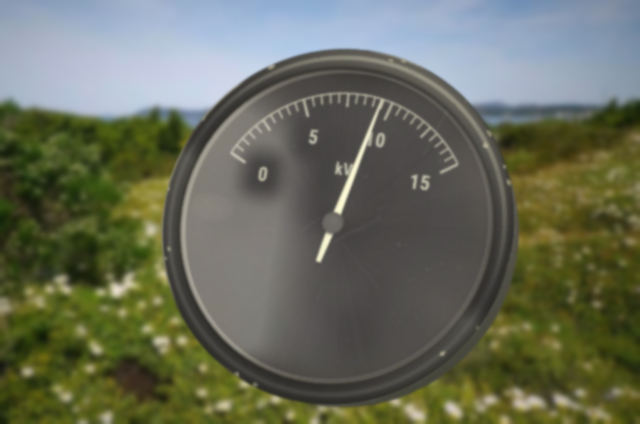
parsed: 9.5 kV
